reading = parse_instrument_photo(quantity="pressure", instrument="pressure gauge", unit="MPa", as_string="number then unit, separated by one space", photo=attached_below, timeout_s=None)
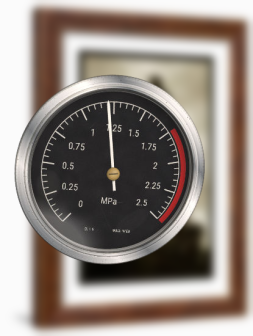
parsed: 1.2 MPa
